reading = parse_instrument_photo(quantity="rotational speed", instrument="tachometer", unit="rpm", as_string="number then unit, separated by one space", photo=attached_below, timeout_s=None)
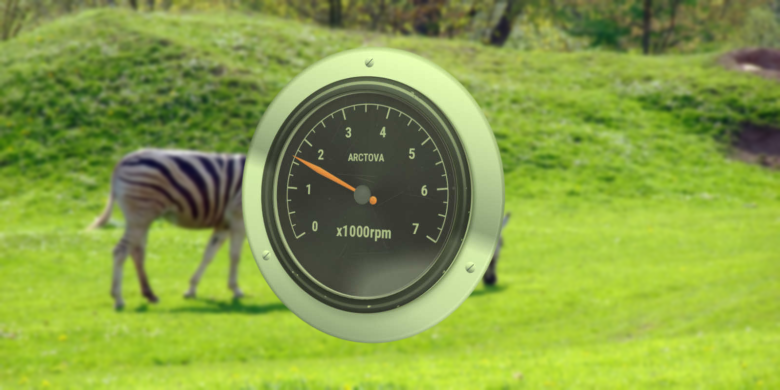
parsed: 1625 rpm
